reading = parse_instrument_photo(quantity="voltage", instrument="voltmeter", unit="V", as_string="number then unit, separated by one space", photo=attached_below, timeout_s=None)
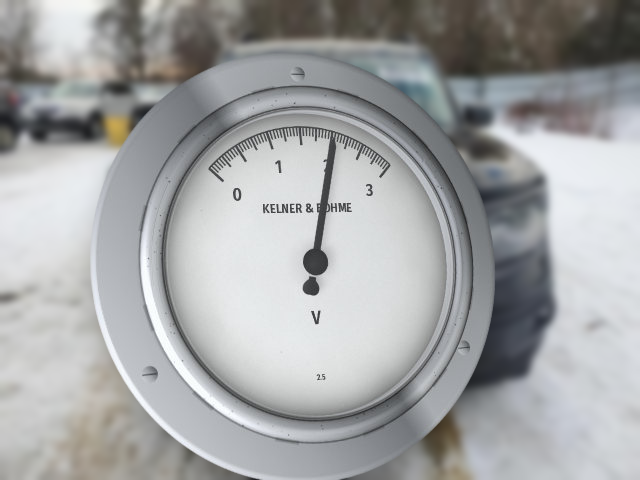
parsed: 2 V
